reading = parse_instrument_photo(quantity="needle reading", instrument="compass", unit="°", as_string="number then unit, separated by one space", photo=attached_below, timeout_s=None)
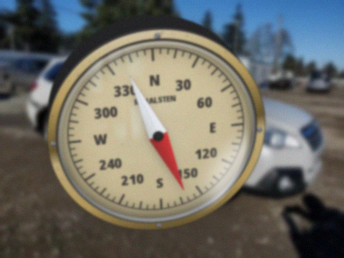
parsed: 160 °
